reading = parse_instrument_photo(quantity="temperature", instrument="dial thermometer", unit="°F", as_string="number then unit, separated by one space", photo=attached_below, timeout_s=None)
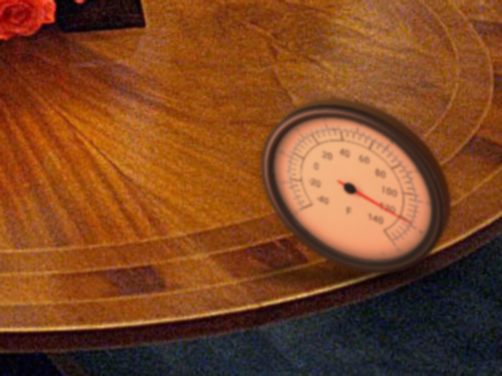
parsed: 120 °F
